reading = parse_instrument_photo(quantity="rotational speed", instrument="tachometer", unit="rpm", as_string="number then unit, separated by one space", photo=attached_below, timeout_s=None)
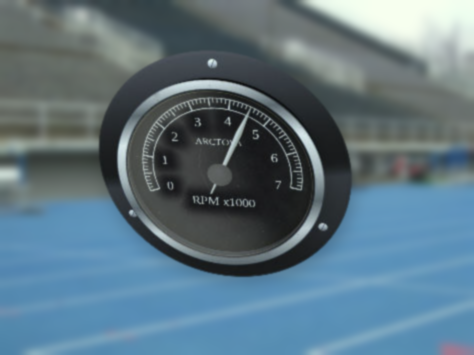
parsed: 4500 rpm
